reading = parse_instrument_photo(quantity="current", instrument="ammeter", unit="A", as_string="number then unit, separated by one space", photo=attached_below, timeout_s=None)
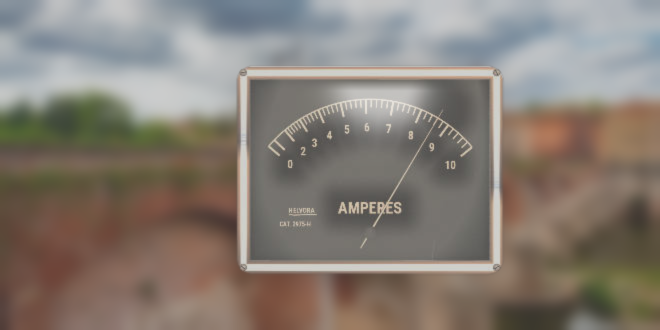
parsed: 8.6 A
